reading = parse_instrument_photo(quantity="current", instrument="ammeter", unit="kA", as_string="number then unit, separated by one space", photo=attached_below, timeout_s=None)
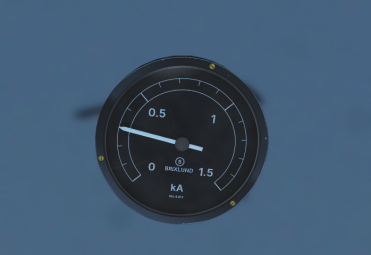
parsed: 0.3 kA
